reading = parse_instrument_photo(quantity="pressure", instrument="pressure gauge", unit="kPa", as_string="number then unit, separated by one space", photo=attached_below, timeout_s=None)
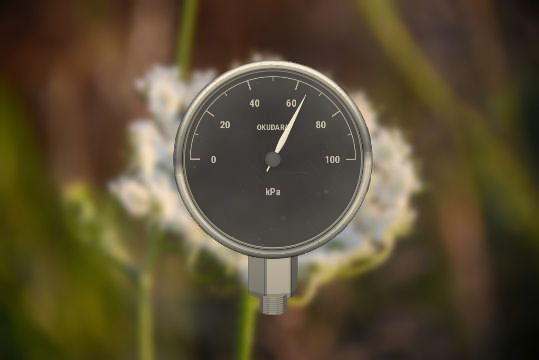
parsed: 65 kPa
